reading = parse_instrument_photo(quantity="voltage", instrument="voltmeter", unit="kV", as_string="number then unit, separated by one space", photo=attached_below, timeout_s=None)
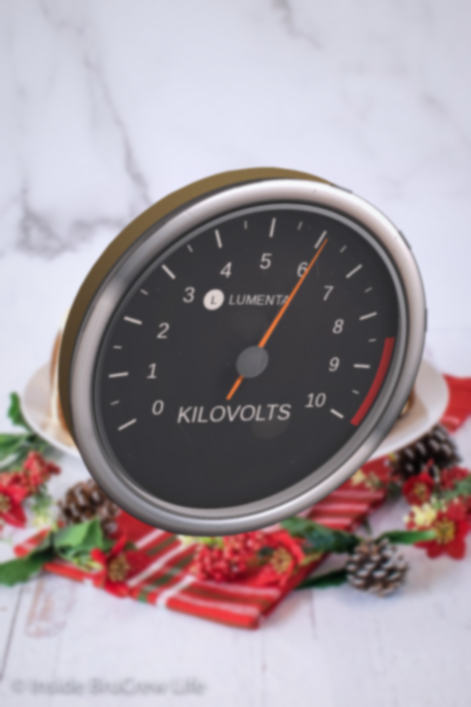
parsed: 6 kV
